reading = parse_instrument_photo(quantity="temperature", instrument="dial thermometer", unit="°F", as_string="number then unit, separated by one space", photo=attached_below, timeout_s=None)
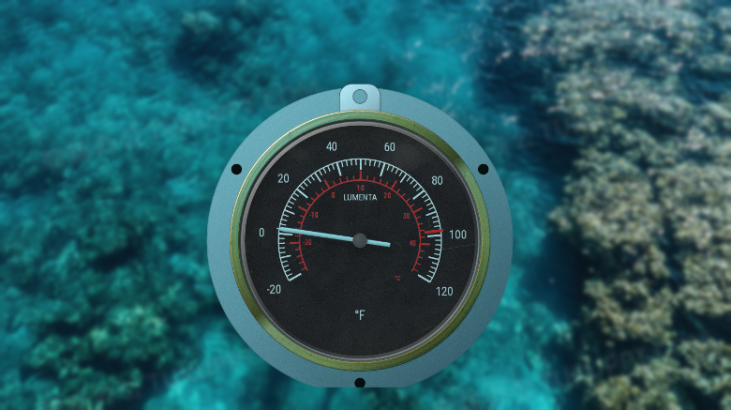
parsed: 2 °F
